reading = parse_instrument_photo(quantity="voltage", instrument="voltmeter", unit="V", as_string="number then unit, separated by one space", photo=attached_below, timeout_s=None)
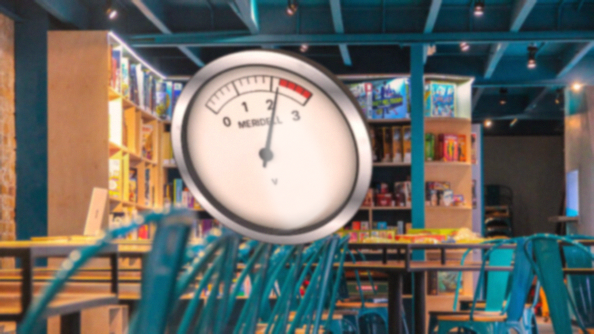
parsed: 2.2 V
